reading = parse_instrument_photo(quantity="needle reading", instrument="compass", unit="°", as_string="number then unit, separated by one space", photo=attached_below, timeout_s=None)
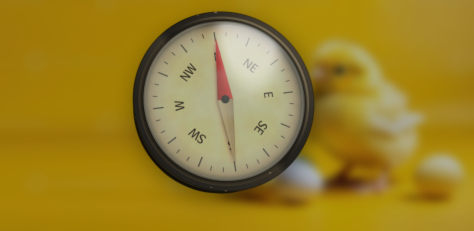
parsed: 0 °
